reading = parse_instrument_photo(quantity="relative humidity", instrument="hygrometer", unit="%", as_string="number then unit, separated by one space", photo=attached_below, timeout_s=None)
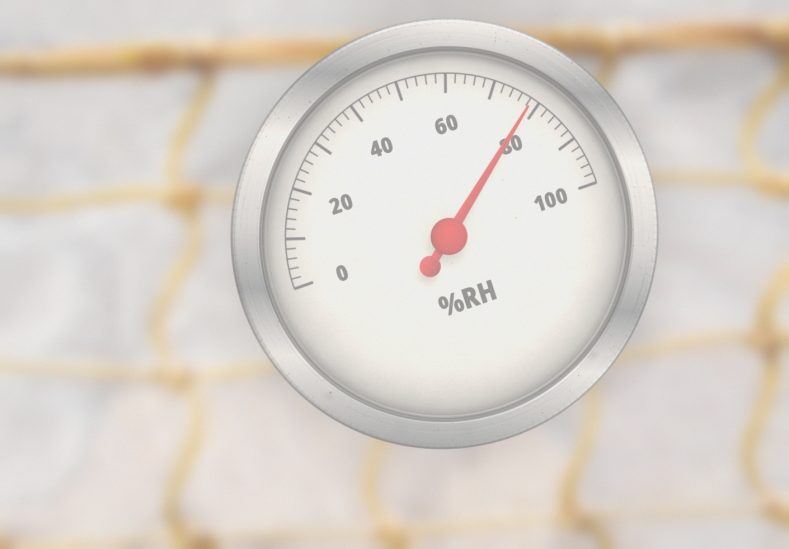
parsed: 78 %
